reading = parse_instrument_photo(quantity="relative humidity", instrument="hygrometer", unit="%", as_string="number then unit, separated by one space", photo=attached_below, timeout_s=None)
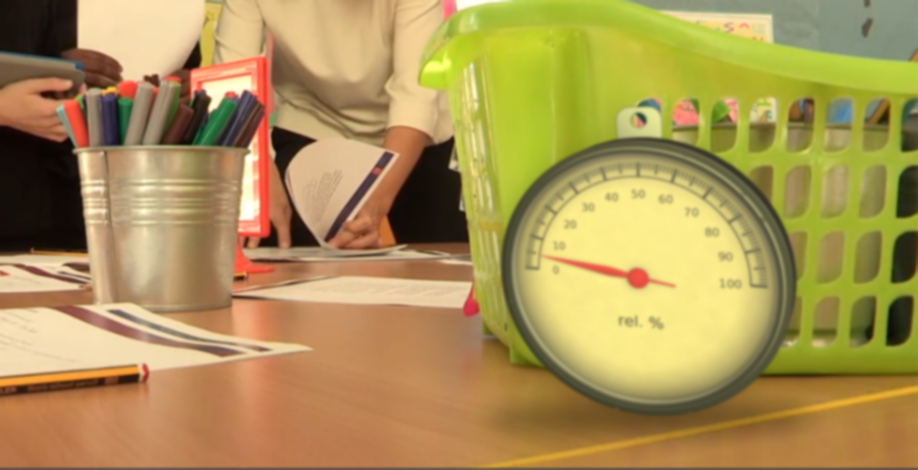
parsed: 5 %
